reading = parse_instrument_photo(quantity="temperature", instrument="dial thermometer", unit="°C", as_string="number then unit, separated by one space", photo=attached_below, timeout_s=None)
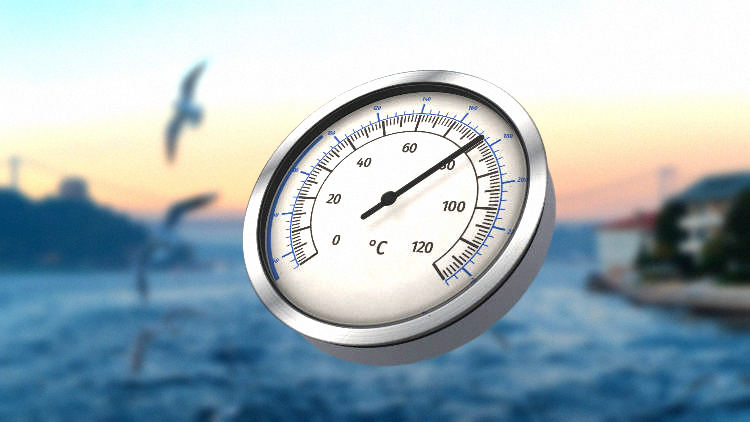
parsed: 80 °C
